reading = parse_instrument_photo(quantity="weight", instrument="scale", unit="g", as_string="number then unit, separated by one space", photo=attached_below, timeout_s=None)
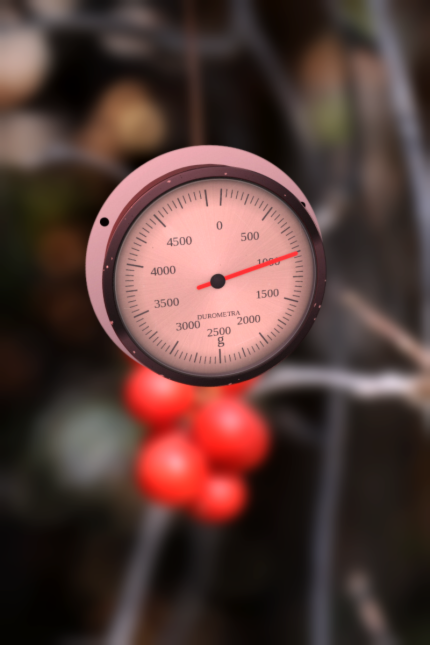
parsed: 1000 g
